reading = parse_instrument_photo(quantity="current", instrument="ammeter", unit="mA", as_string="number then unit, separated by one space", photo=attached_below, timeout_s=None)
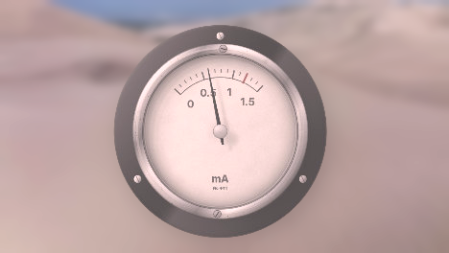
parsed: 0.6 mA
